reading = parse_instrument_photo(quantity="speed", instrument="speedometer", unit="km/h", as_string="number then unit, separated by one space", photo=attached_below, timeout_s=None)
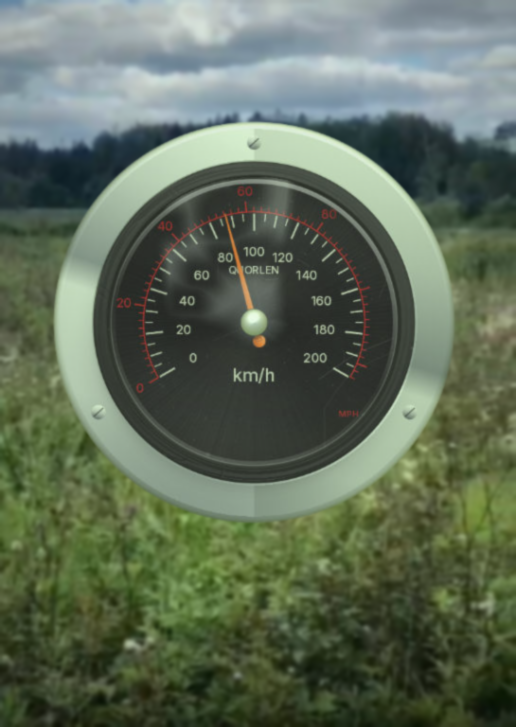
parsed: 87.5 km/h
